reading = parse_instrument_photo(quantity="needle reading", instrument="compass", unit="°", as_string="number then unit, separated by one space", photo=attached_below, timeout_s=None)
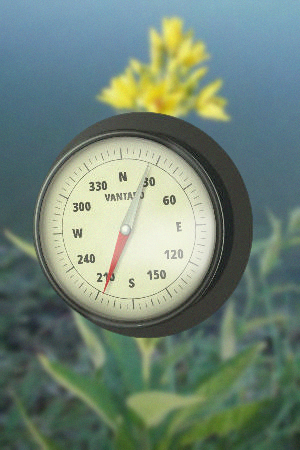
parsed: 205 °
